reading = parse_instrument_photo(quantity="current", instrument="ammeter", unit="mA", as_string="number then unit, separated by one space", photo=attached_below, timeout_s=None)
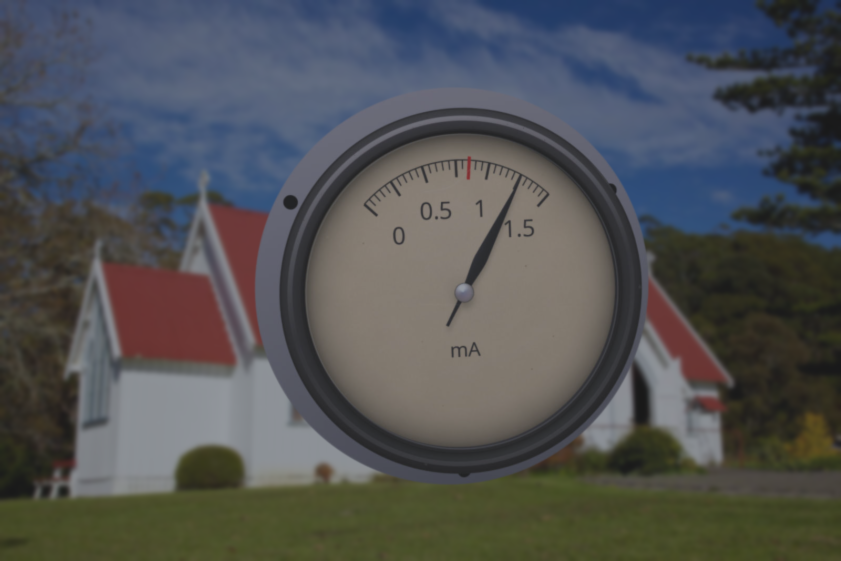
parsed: 1.25 mA
